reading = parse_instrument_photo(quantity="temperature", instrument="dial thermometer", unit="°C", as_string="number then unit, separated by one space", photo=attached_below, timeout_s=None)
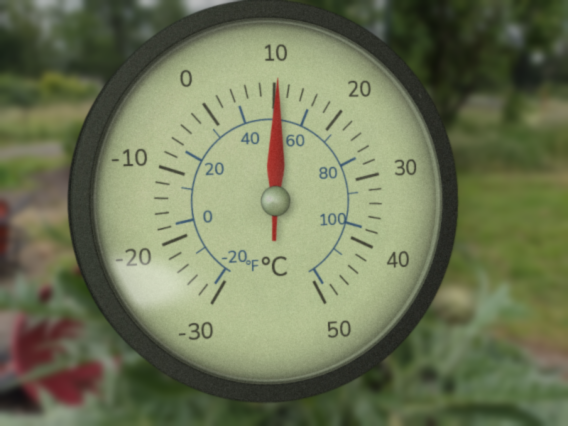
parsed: 10 °C
